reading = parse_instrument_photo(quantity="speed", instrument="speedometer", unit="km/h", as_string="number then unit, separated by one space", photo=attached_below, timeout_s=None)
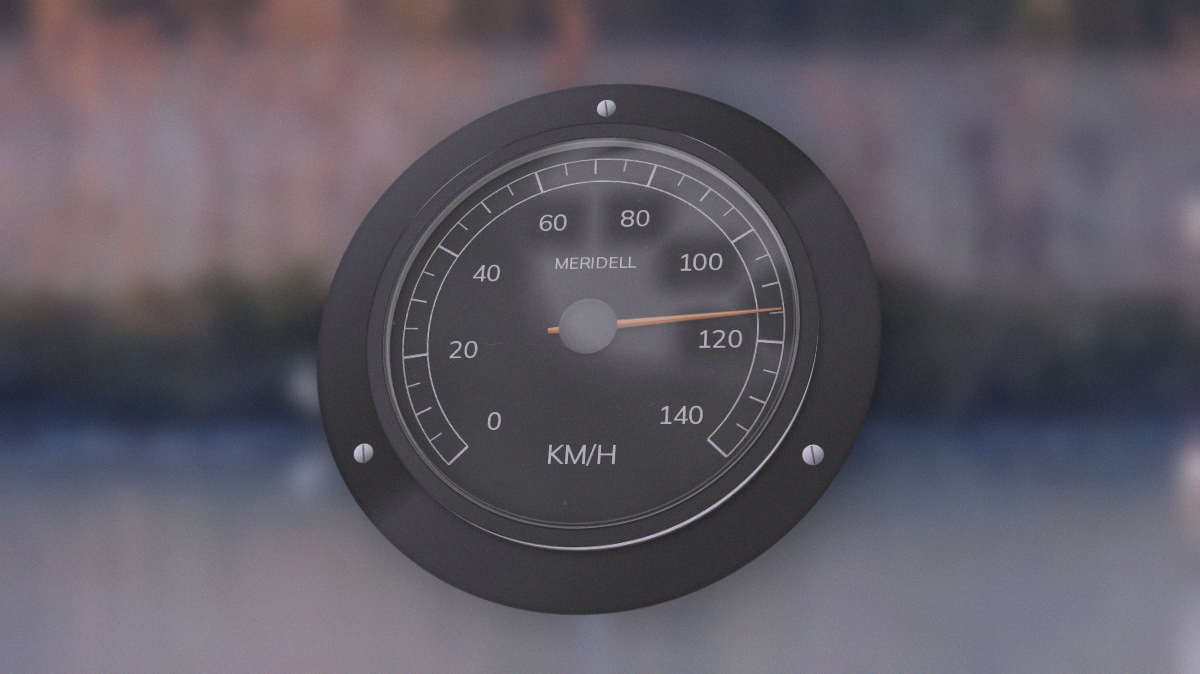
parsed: 115 km/h
